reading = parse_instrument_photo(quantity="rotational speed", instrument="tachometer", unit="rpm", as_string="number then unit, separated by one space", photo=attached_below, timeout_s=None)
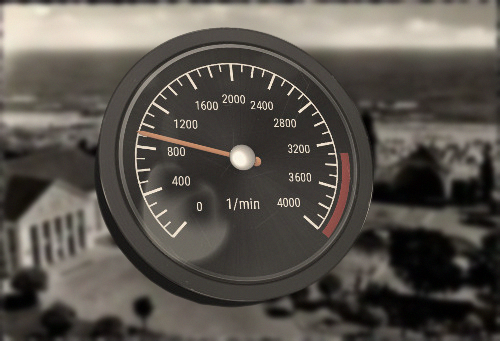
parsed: 900 rpm
